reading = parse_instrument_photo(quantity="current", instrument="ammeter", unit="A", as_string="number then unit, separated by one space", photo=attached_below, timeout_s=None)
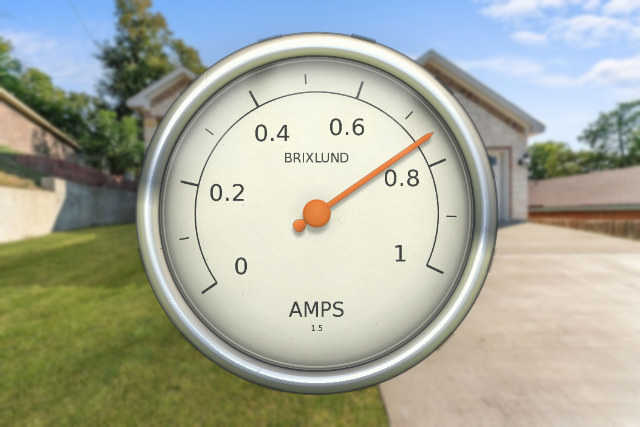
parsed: 0.75 A
